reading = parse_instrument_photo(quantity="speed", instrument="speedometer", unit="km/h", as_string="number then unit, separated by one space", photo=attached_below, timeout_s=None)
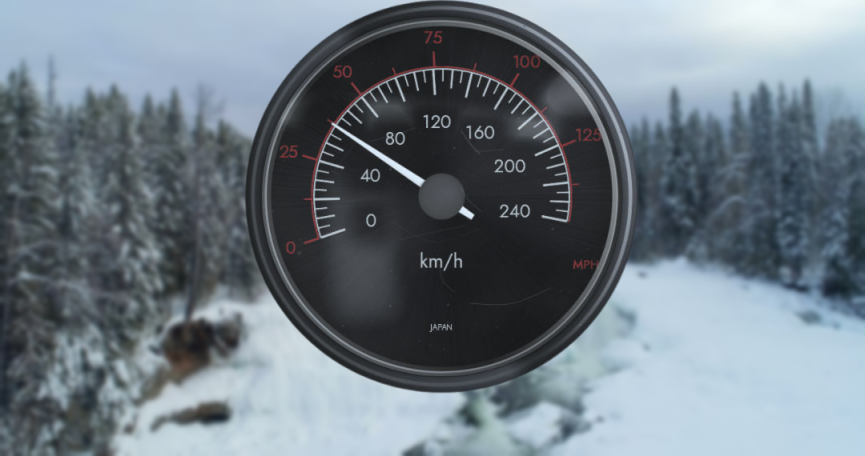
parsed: 60 km/h
